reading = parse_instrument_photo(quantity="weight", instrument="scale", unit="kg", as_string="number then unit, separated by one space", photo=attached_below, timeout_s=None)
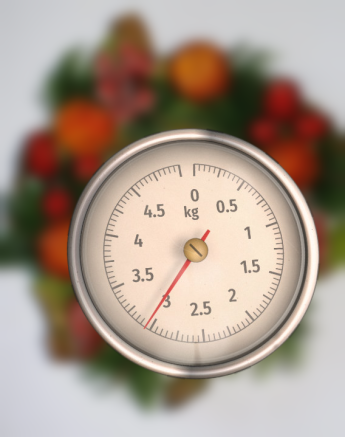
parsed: 3.05 kg
